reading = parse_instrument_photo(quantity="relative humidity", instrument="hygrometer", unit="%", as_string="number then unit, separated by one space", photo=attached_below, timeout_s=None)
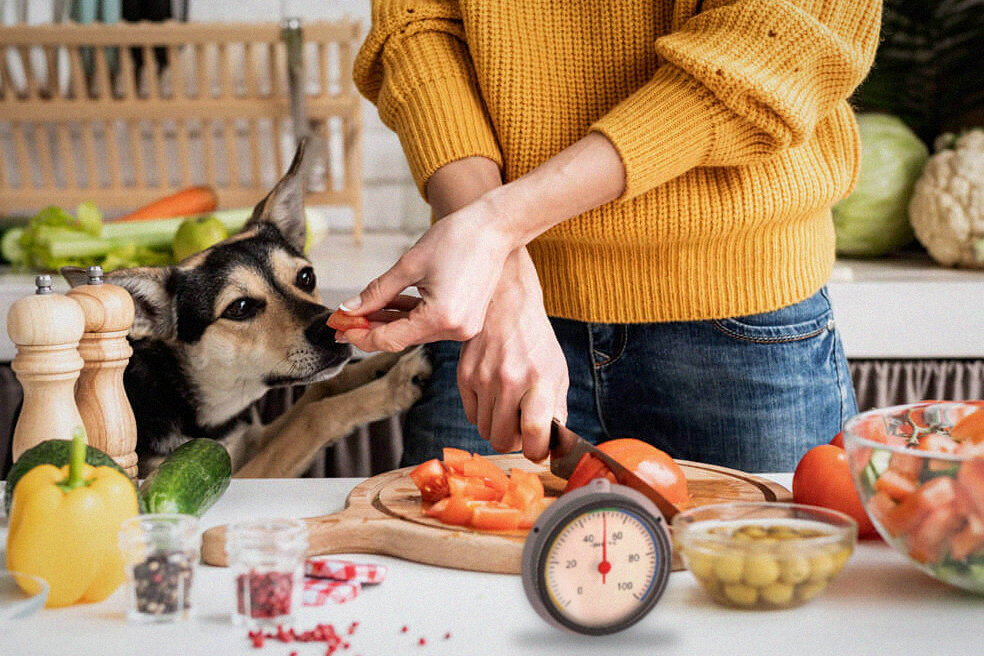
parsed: 50 %
